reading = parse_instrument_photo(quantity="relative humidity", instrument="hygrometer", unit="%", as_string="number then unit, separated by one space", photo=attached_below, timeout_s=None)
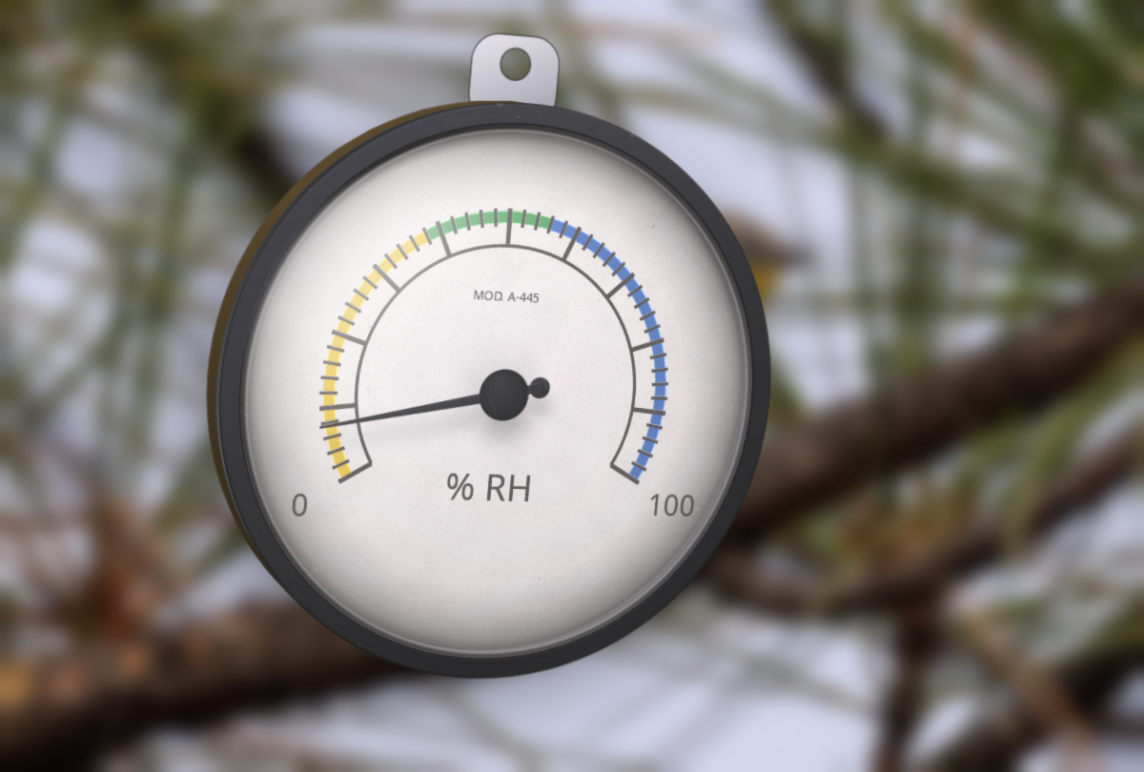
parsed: 8 %
